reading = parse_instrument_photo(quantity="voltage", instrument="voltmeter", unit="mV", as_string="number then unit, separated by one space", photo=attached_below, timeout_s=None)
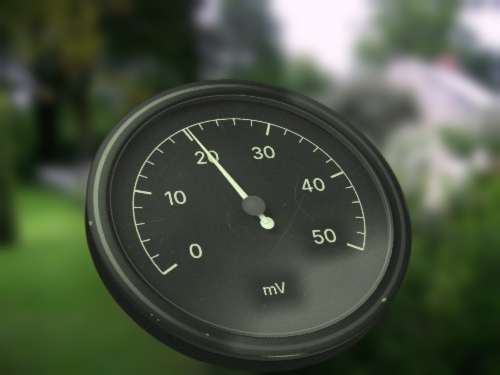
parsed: 20 mV
